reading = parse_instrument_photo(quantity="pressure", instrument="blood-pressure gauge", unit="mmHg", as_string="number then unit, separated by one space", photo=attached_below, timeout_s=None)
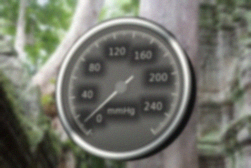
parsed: 10 mmHg
